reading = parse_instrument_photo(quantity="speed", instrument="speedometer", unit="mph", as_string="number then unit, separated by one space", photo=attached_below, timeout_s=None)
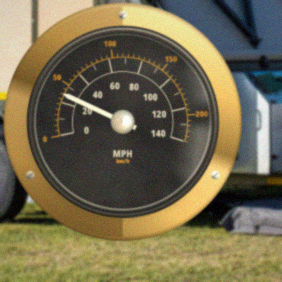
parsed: 25 mph
